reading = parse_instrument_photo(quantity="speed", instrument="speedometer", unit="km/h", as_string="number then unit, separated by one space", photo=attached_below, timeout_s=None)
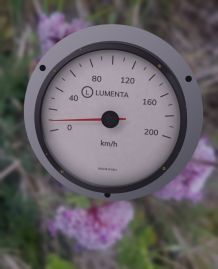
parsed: 10 km/h
